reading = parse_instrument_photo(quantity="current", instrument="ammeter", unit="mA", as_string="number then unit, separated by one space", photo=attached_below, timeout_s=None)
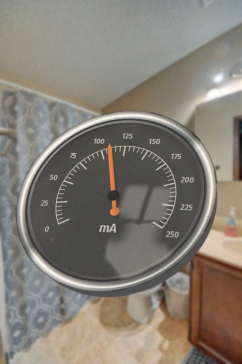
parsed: 110 mA
